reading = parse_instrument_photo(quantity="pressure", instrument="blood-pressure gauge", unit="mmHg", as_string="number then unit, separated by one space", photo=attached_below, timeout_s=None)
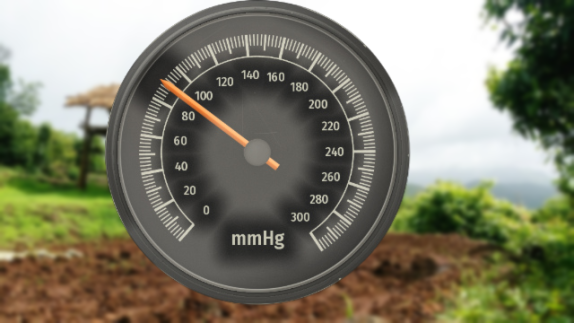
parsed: 90 mmHg
